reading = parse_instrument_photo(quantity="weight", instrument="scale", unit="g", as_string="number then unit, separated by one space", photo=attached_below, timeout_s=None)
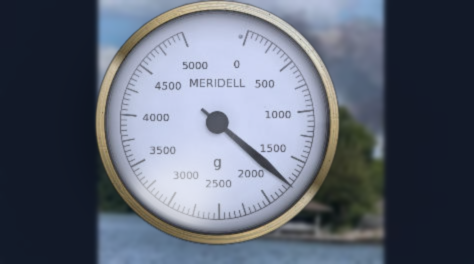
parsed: 1750 g
